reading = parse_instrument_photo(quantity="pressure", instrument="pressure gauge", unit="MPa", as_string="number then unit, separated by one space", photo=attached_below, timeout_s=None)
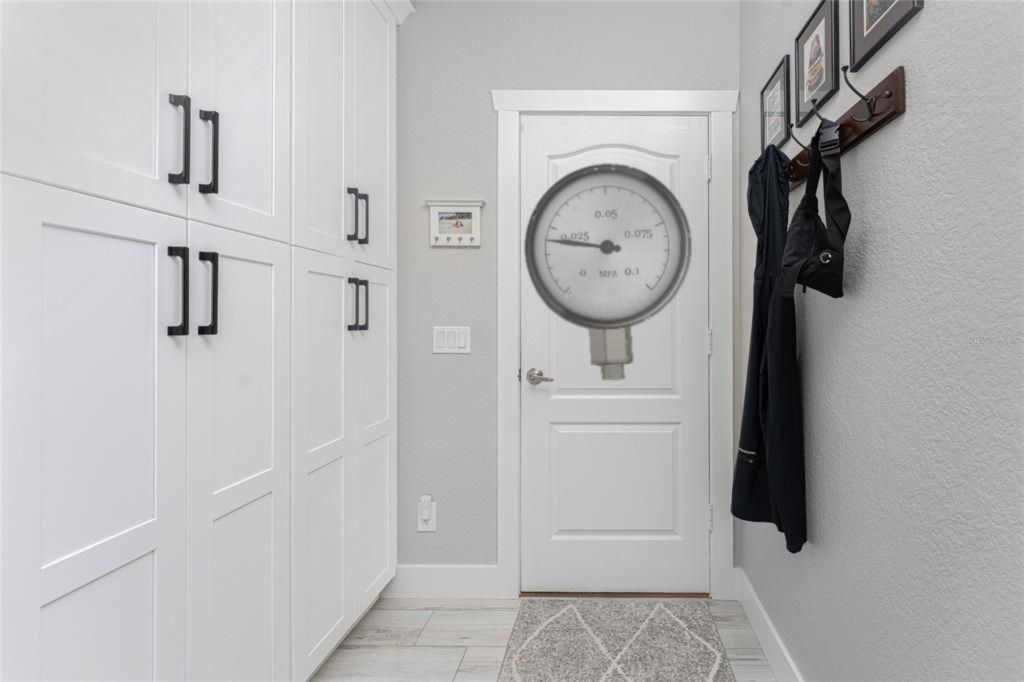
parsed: 0.02 MPa
